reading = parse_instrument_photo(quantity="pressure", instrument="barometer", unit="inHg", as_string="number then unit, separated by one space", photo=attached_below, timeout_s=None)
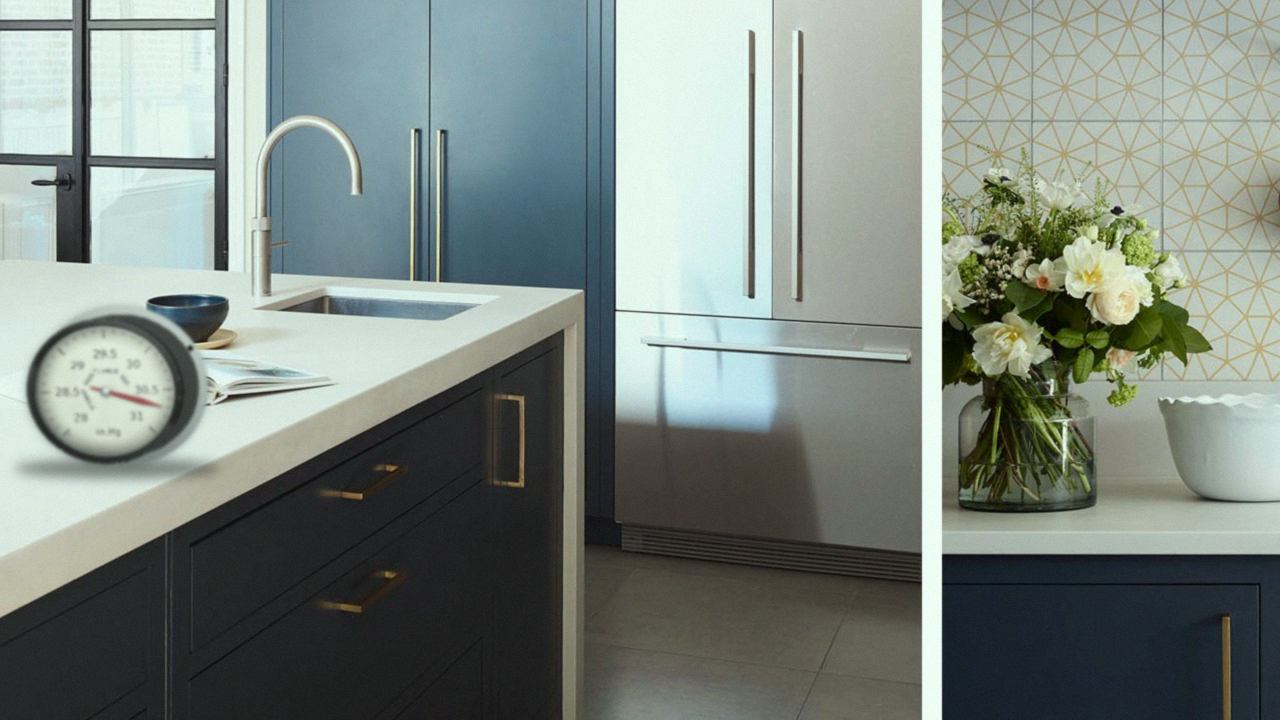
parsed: 30.7 inHg
